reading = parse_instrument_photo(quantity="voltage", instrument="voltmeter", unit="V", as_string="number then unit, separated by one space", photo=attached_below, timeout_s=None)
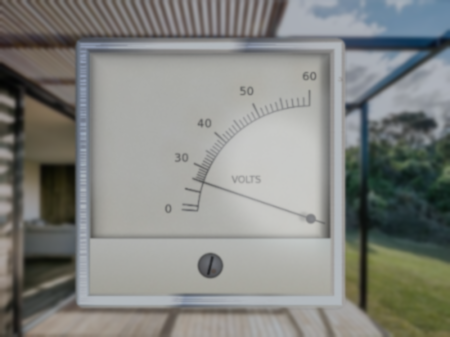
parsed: 25 V
